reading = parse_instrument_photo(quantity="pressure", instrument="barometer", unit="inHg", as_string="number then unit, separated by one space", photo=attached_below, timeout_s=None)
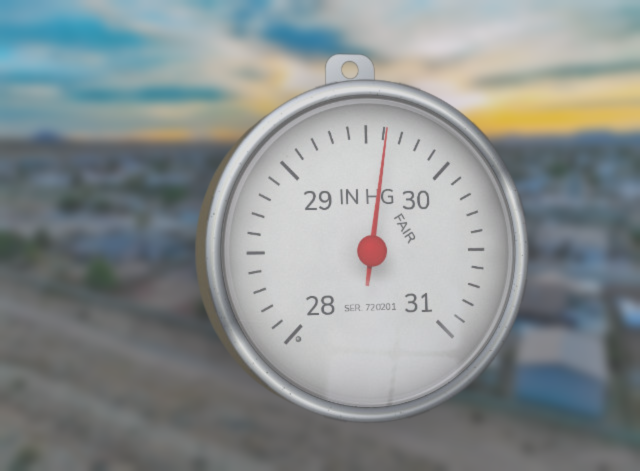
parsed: 29.6 inHg
